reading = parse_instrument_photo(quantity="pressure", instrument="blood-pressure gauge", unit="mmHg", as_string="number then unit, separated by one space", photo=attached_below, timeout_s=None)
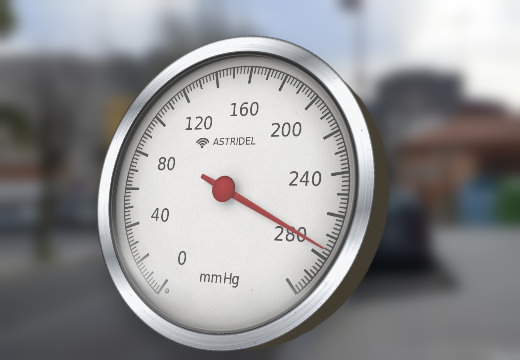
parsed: 276 mmHg
